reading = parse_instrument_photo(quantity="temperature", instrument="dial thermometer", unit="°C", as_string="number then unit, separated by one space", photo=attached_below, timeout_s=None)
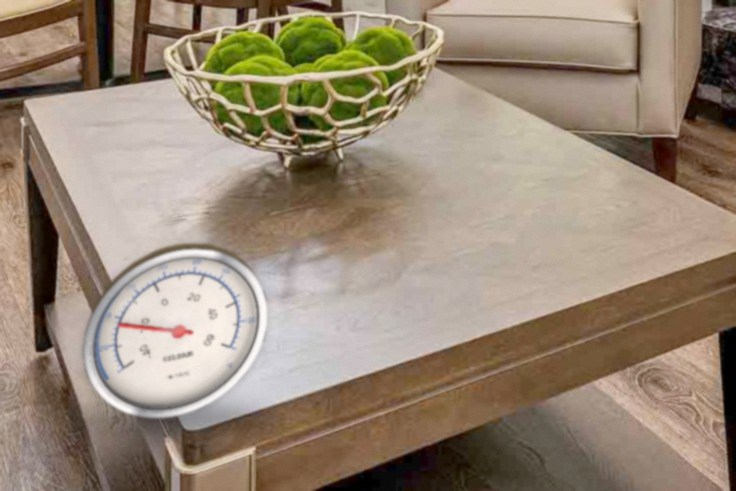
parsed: -20 °C
